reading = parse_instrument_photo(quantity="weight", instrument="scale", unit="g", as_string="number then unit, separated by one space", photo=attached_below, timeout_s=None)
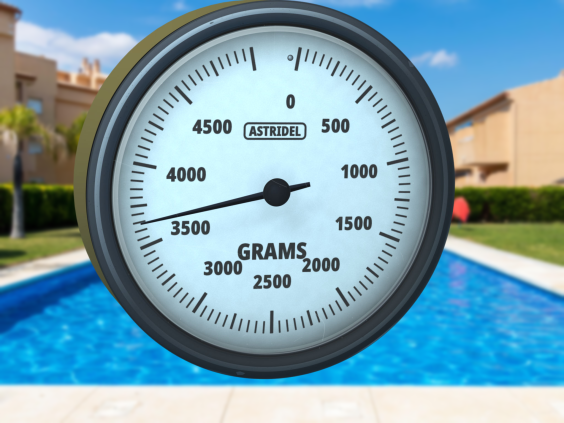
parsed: 3650 g
